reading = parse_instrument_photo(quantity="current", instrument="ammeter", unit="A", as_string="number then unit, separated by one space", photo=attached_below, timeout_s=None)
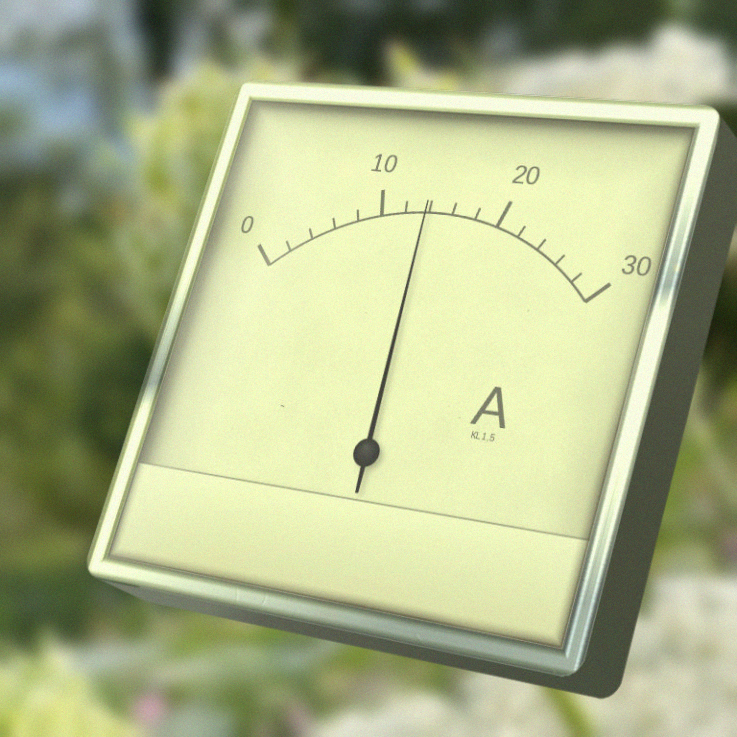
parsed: 14 A
